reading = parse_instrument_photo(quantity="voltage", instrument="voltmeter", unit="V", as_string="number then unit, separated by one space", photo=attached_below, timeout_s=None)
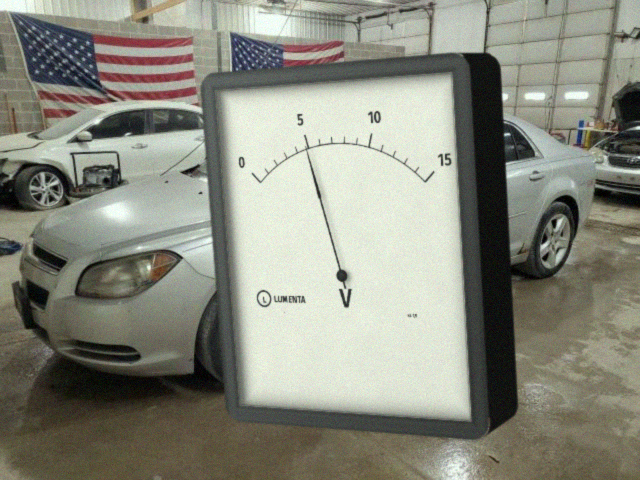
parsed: 5 V
